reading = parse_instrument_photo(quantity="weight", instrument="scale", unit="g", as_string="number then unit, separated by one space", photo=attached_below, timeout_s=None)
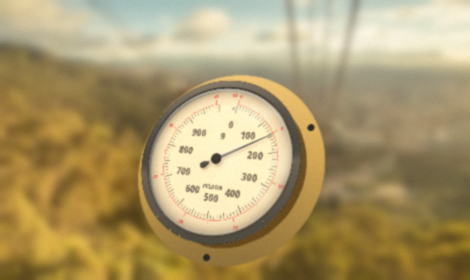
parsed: 150 g
